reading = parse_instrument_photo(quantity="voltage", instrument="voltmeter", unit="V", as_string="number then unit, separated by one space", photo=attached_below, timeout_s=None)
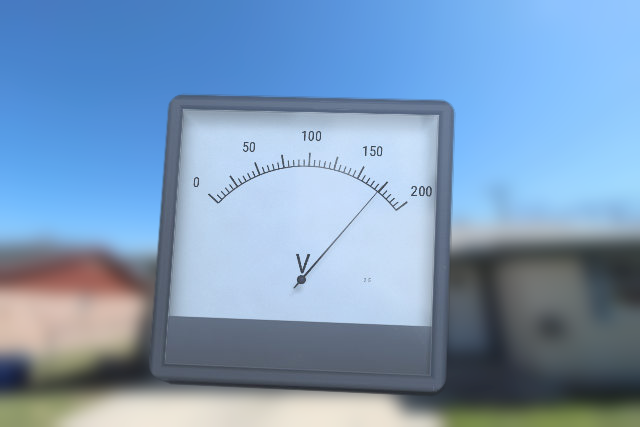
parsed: 175 V
